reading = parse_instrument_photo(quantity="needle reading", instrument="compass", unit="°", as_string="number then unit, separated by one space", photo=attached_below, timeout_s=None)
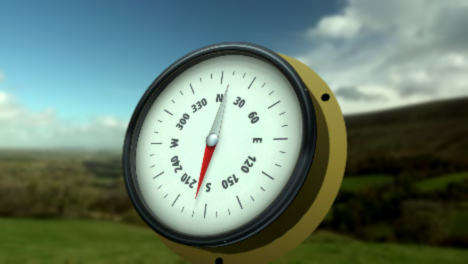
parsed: 190 °
